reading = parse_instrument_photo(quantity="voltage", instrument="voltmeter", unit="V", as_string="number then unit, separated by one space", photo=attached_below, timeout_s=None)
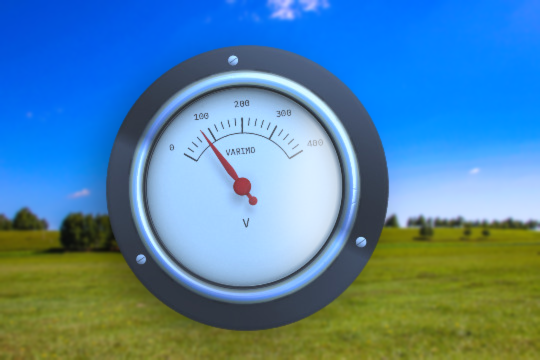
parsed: 80 V
